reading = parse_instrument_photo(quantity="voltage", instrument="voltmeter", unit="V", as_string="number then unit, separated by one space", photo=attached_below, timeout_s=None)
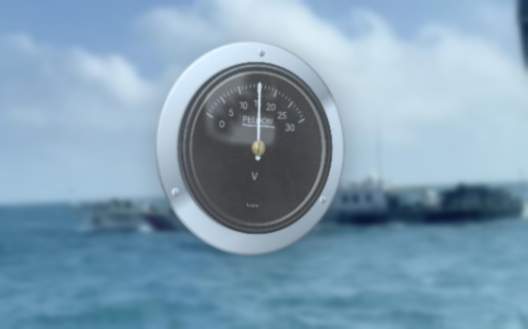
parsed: 15 V
